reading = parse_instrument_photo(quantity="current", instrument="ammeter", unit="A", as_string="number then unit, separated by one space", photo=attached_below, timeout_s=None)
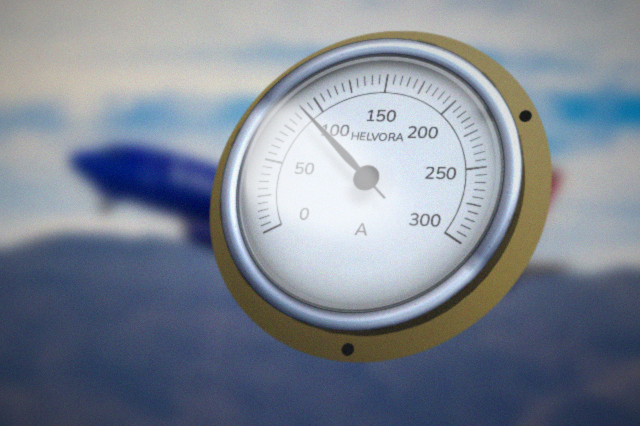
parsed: 90 A
